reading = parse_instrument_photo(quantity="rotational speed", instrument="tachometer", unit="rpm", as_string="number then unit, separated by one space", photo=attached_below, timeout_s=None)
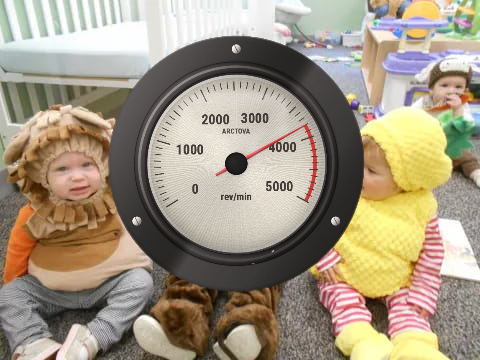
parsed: 3800 rpm
